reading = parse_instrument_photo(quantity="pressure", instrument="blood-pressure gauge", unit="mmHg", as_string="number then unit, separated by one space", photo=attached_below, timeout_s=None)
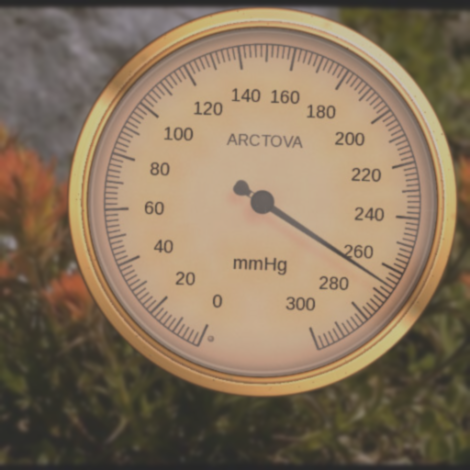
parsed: 266 mmHg
